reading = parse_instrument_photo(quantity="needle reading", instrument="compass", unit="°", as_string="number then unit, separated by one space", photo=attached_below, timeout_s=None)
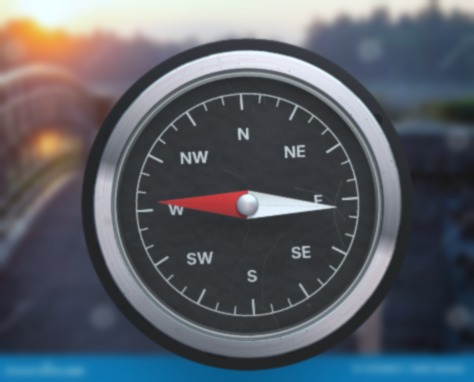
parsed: 275 °
